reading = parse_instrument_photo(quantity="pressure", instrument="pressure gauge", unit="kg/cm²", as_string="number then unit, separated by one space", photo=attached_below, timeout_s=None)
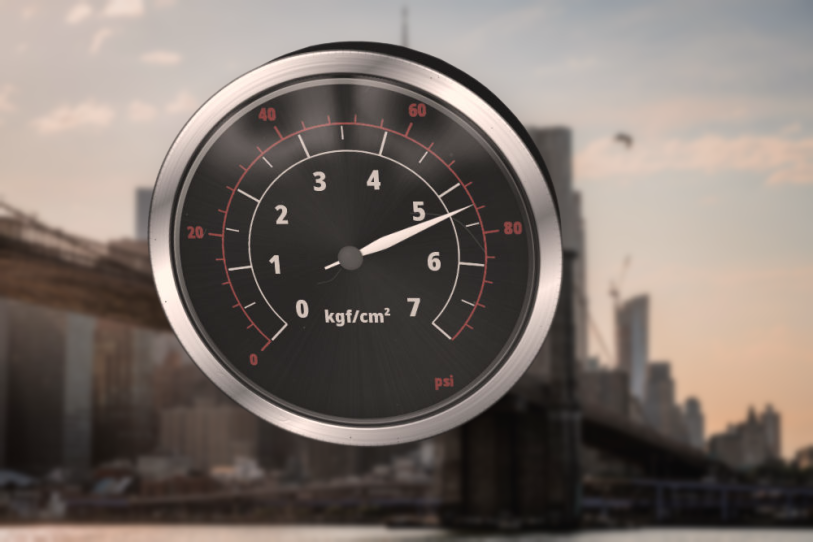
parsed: 5.25 kg/cm²
